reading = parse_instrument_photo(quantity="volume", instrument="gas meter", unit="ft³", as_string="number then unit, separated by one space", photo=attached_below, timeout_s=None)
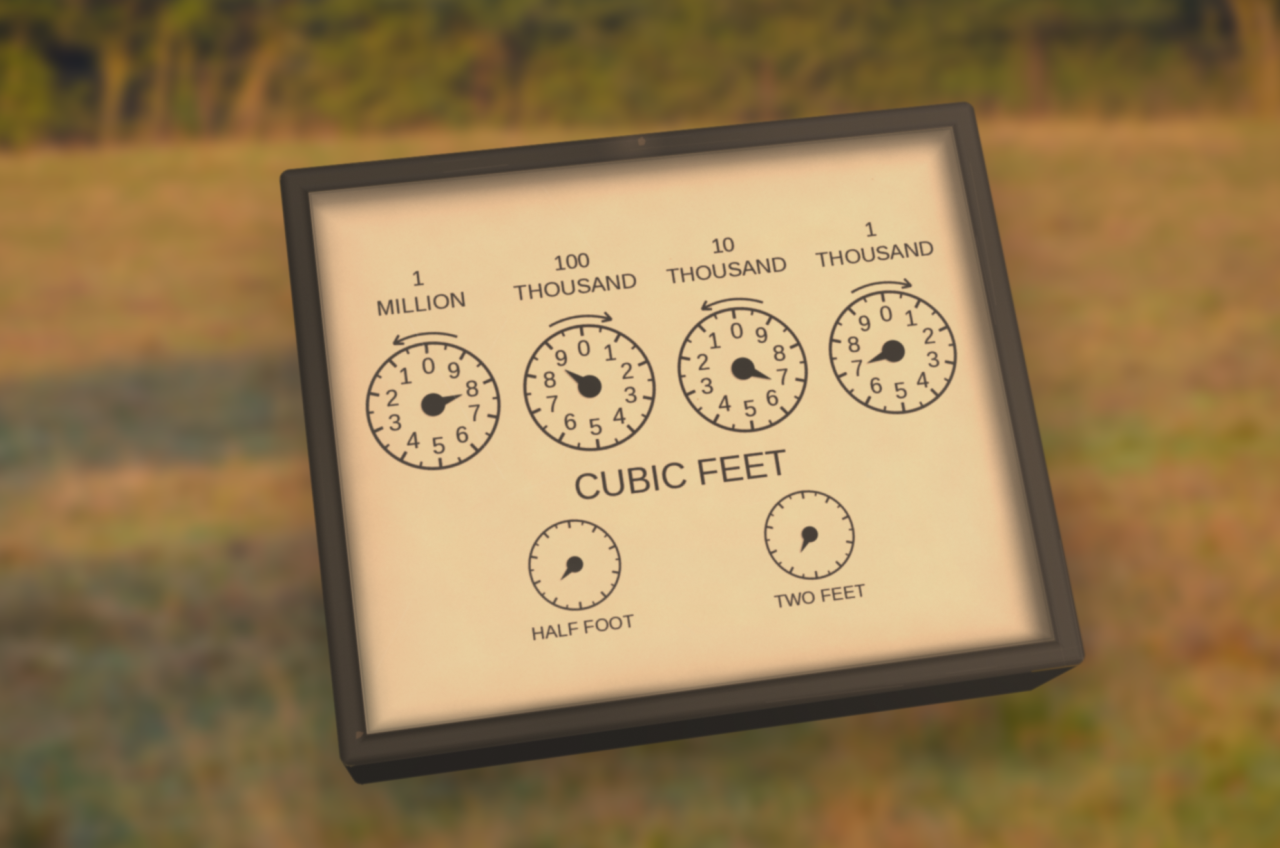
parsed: 786700 ft³
